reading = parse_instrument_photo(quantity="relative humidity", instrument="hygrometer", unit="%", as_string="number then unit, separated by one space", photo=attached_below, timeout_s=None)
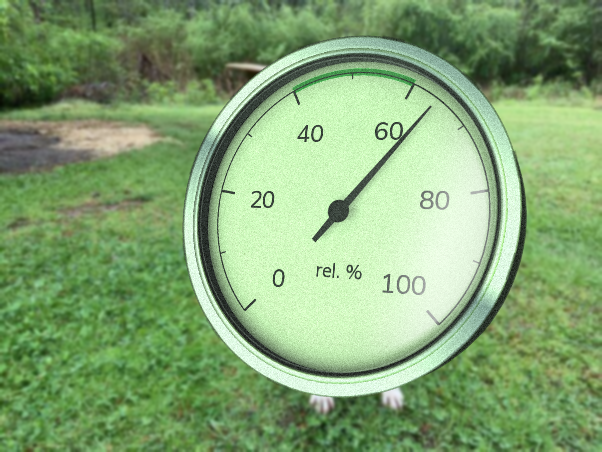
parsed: 65 %
